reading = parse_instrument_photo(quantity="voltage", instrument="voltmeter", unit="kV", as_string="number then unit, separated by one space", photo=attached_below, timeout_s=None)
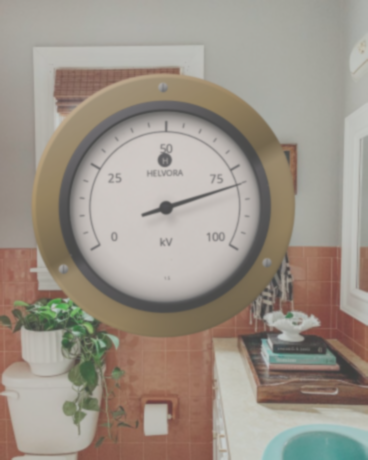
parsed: 80 kV
